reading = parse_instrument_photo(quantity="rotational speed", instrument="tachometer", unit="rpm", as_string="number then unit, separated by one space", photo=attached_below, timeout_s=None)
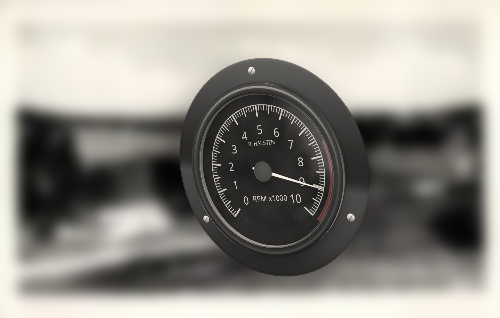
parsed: 9000 rpm
